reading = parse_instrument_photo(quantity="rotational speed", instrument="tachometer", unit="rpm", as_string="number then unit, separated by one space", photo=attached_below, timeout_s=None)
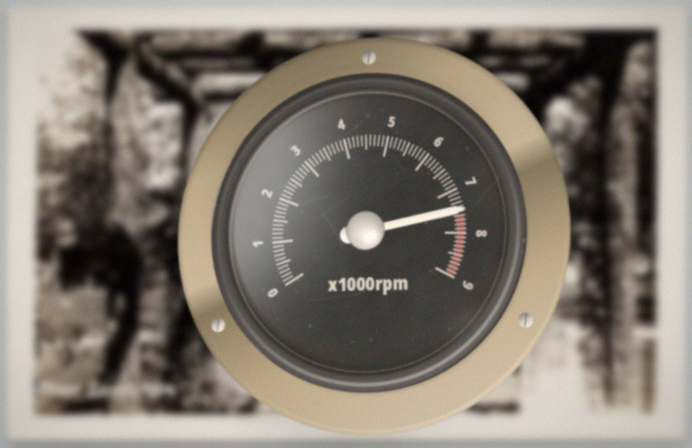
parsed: 7500 rpm
